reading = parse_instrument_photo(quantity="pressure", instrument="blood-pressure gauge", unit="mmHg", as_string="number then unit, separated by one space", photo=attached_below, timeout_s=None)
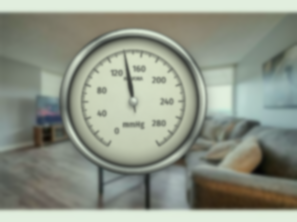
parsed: 140 mmHg
